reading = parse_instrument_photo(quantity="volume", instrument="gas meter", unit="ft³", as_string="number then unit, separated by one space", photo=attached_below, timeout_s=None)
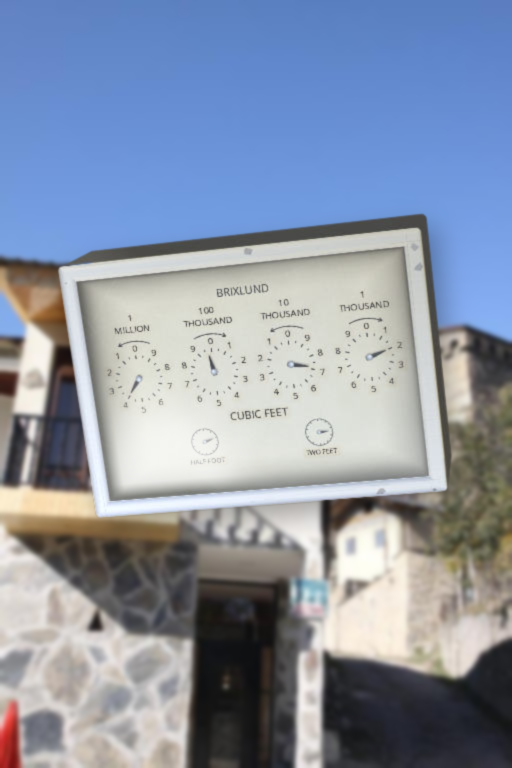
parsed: 397200 ft³
